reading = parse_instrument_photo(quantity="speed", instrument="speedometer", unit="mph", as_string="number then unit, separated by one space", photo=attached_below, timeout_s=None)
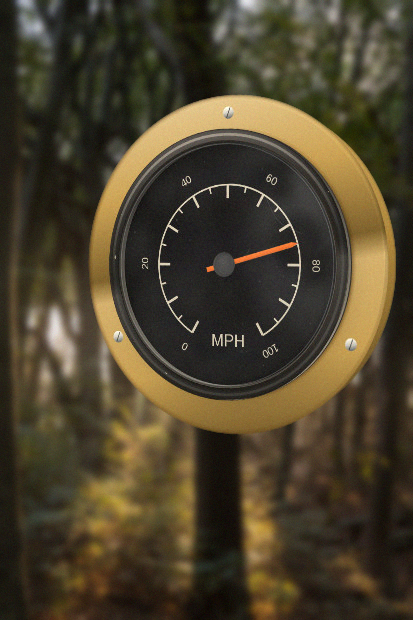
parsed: 75 mph
